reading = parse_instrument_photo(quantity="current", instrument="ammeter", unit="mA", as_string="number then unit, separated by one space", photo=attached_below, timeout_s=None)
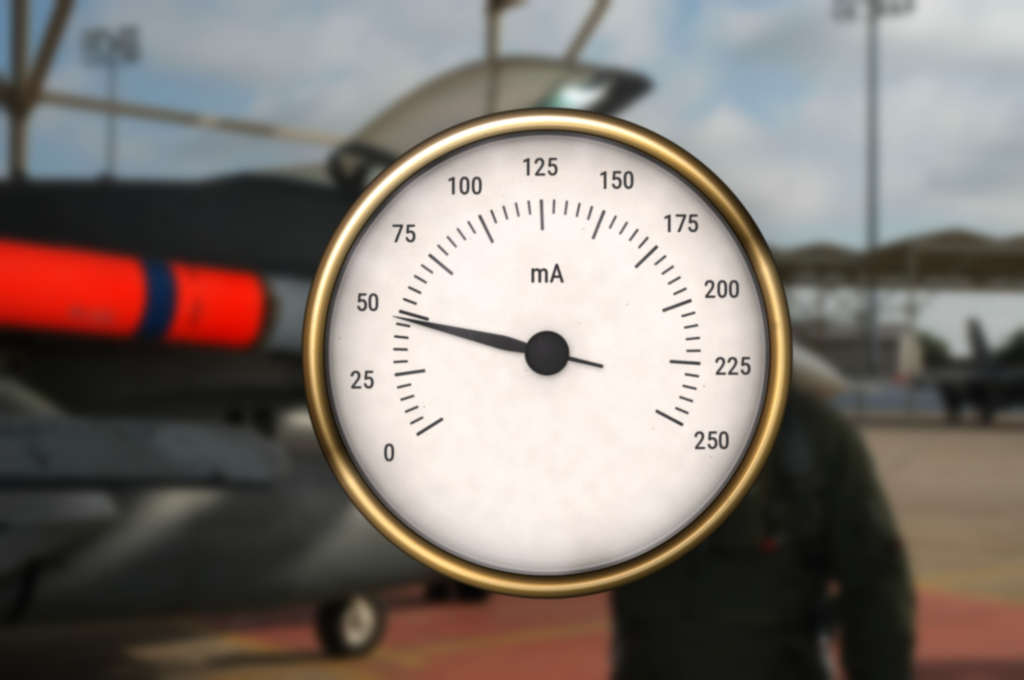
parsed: 47.5 mA
